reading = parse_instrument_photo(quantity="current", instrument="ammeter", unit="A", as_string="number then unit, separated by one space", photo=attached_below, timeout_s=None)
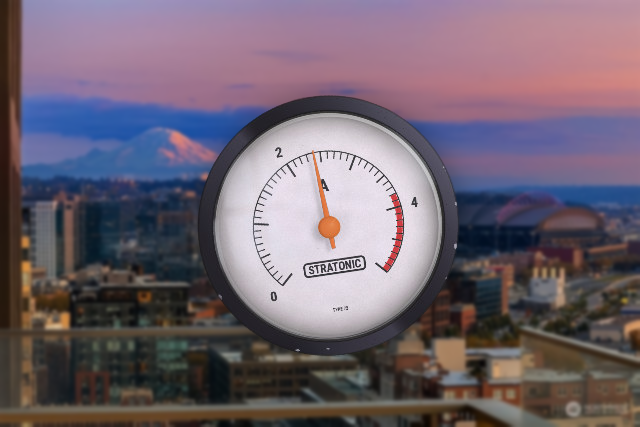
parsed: 2.4 A
